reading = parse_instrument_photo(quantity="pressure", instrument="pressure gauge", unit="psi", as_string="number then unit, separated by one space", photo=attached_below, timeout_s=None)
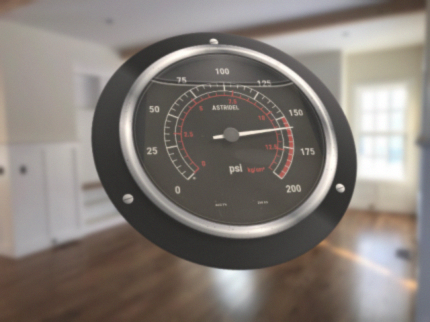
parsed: 160 psi
